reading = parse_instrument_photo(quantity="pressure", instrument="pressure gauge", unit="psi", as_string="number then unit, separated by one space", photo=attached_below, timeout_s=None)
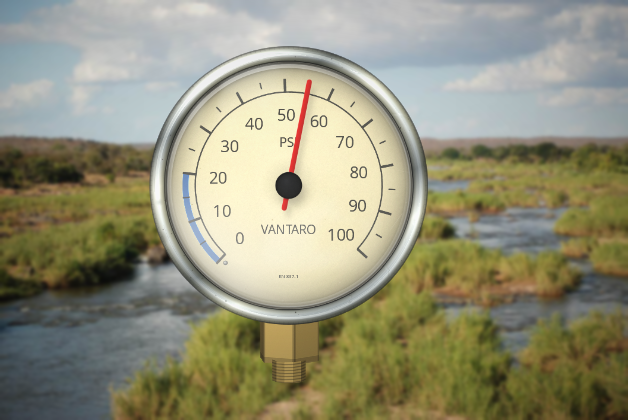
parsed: 55 psi
